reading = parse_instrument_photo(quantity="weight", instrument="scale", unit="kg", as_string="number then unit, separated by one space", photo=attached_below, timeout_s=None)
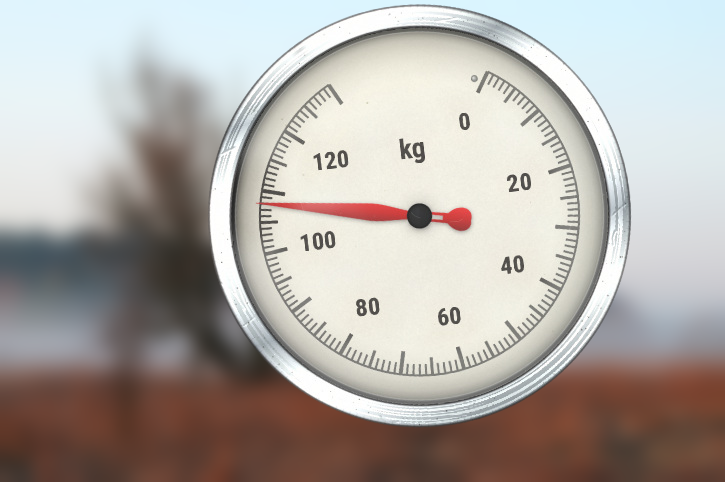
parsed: 108 kg
